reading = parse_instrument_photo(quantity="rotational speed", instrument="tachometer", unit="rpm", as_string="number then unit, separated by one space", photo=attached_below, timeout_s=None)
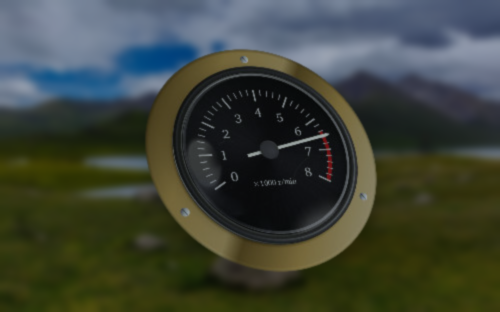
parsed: 6600 rpm
